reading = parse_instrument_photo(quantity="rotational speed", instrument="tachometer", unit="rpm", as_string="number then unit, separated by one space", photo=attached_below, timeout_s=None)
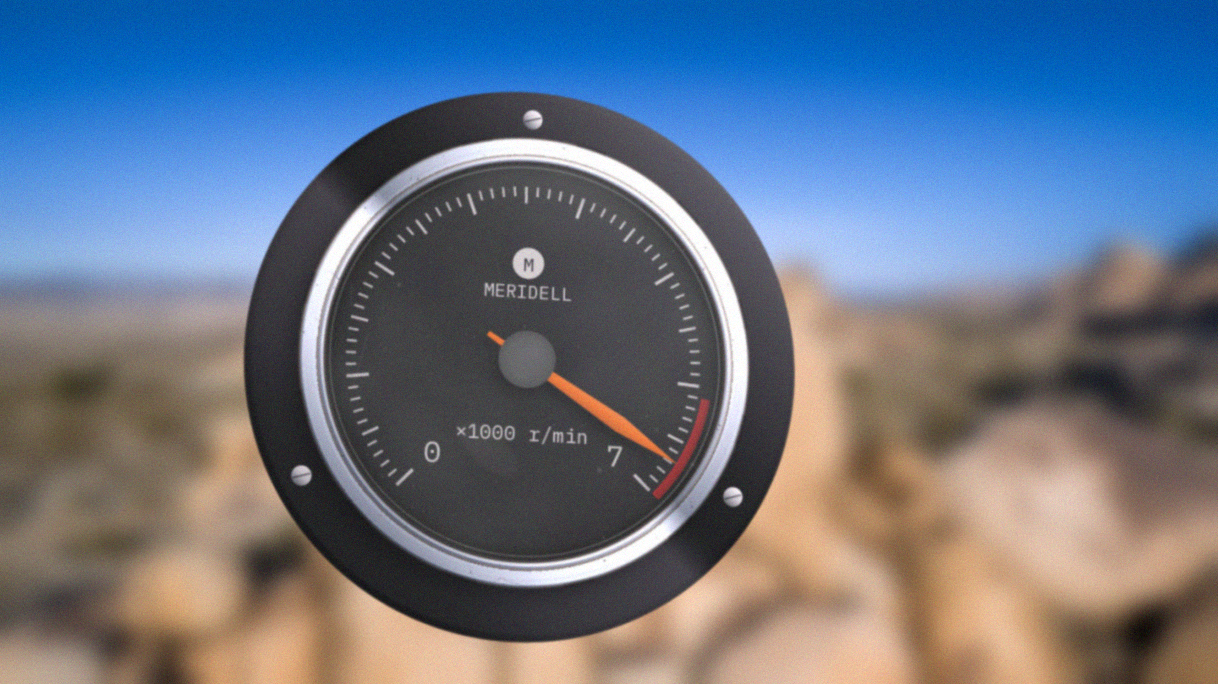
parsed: 6700 rpm
